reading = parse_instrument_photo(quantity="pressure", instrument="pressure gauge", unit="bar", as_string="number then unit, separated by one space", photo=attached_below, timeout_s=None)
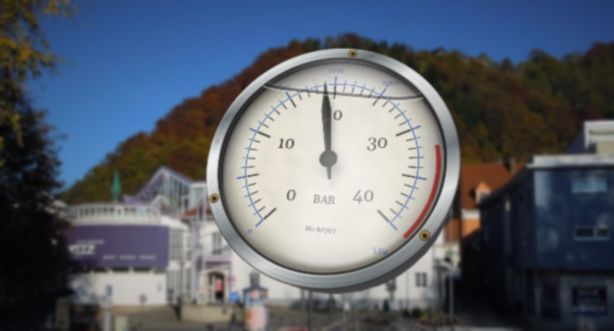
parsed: 19 bar
